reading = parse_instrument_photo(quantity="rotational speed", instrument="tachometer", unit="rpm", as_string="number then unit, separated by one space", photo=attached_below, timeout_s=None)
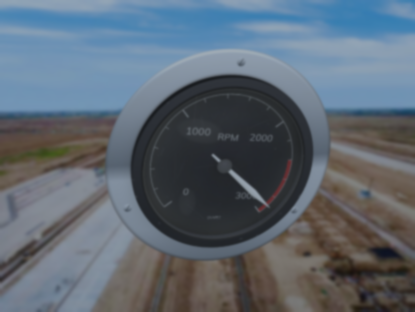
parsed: 2900 rpm
